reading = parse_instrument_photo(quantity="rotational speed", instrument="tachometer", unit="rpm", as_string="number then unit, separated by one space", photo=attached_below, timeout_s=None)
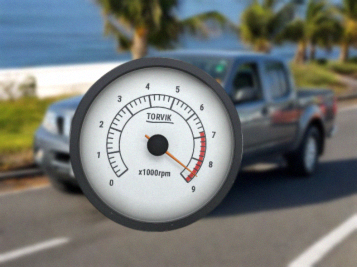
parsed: 8600 rpm
